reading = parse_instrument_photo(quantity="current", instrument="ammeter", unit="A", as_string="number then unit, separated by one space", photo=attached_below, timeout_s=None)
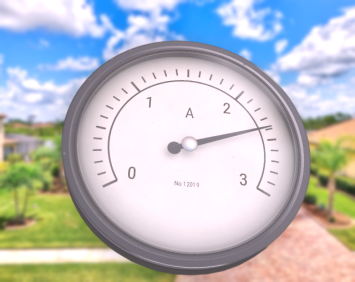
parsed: 2.4 A
